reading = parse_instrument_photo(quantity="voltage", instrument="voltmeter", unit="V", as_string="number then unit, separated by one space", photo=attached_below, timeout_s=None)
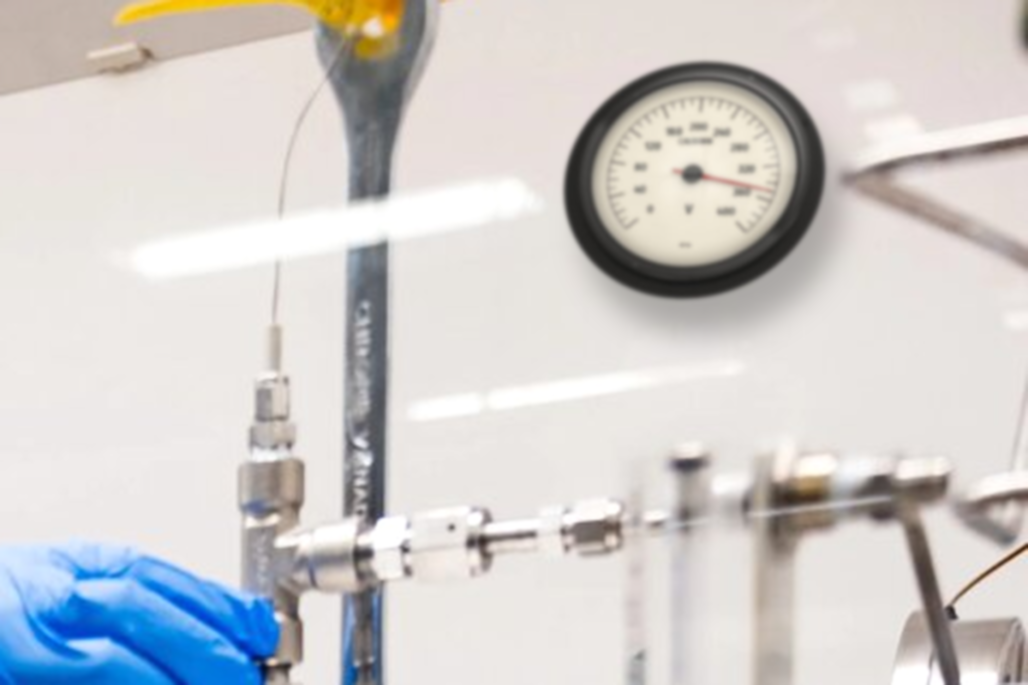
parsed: 350 V
